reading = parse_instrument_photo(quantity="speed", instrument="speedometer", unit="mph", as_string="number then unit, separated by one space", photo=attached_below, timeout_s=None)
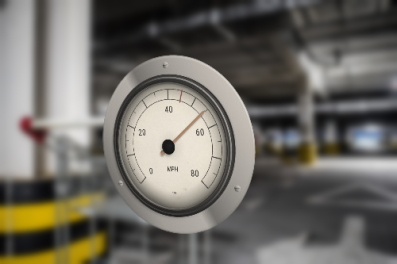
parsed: 55 mph
